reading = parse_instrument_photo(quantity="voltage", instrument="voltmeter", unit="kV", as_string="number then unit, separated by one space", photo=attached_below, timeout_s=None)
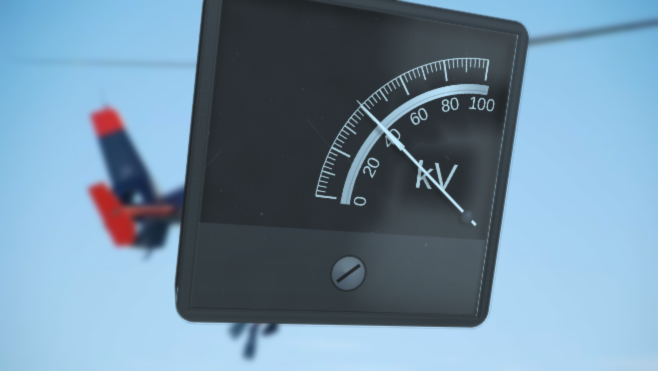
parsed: 40 kV
